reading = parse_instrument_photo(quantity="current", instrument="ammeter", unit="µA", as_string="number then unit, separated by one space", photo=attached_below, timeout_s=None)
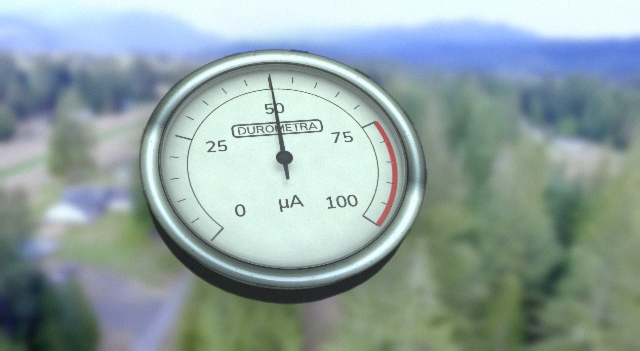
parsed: 50 µA
